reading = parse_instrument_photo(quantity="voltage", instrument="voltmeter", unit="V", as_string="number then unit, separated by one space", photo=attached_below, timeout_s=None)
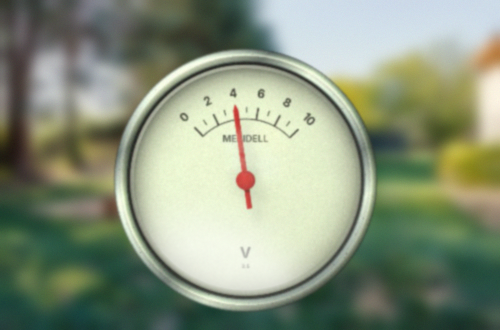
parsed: 4 V
